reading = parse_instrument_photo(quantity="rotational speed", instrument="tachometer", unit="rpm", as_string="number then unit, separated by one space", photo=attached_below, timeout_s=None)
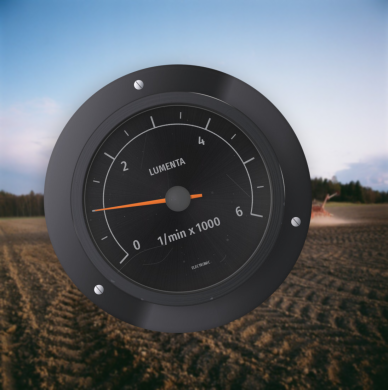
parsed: 1000 rpm
